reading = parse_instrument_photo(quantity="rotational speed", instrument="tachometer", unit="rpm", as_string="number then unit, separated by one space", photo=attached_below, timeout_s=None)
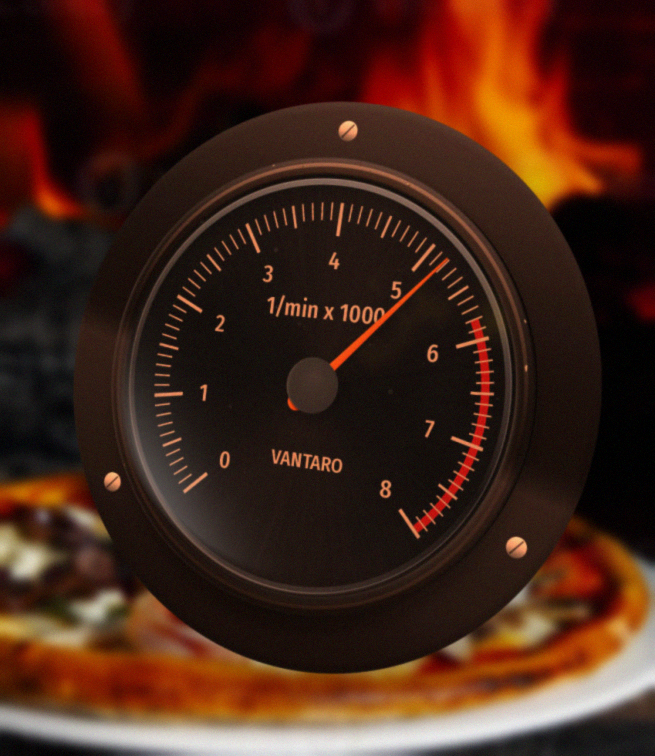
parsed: 5200 rpm
